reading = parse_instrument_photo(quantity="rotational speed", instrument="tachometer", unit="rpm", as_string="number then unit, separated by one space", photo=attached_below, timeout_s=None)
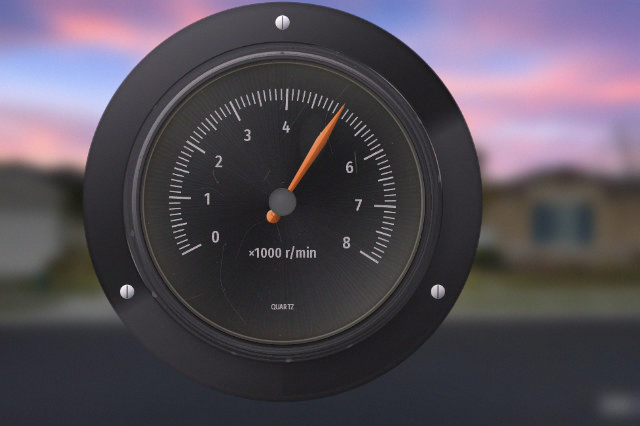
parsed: 5000 rpm
